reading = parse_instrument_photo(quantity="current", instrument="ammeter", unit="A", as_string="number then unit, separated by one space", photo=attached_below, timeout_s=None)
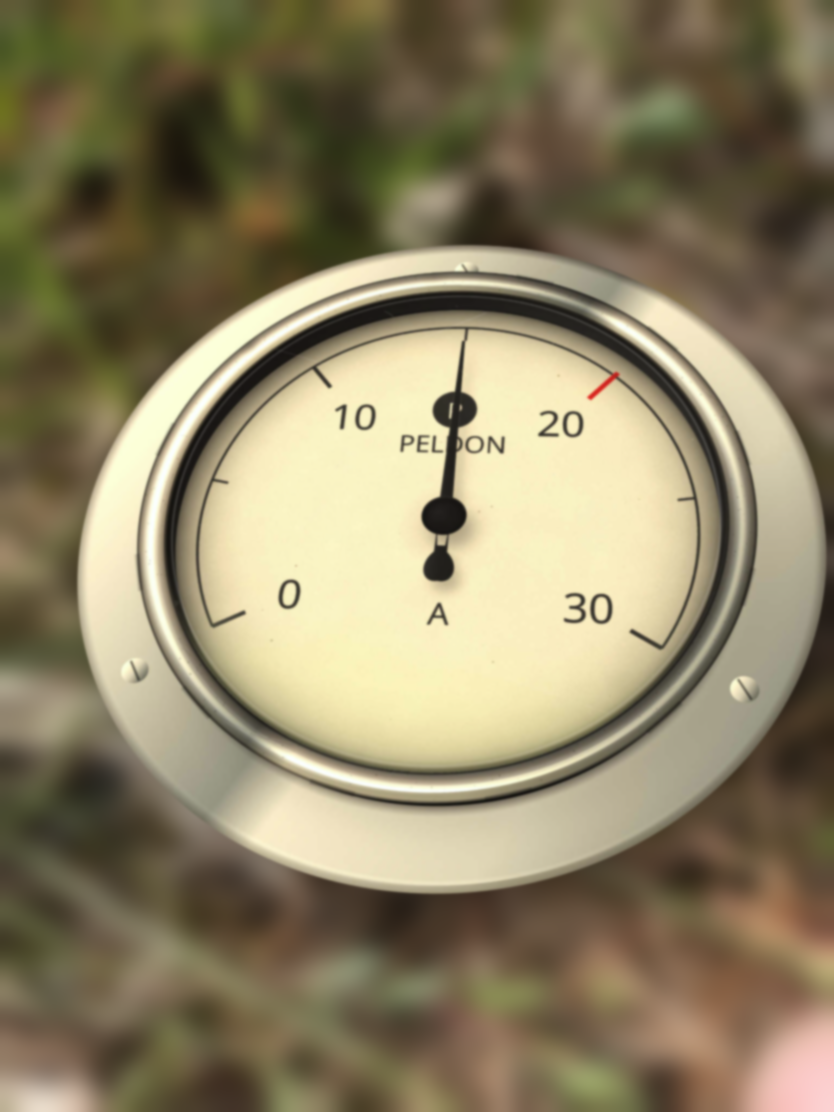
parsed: 15 A
